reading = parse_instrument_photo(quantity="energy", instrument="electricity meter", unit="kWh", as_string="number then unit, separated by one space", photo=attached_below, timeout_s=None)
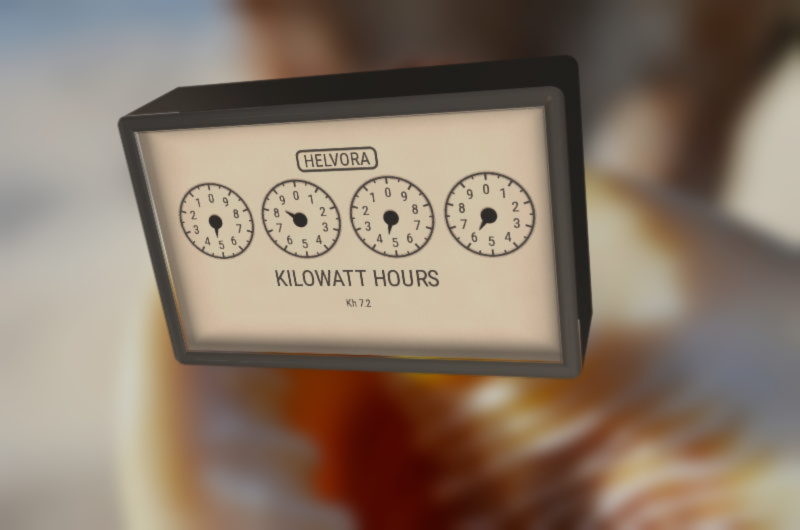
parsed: 4846 kWh
